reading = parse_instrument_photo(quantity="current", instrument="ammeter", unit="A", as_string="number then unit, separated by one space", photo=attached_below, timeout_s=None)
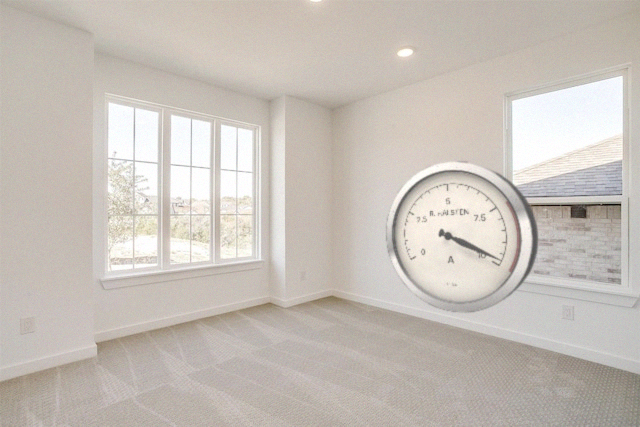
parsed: 9.75 A
